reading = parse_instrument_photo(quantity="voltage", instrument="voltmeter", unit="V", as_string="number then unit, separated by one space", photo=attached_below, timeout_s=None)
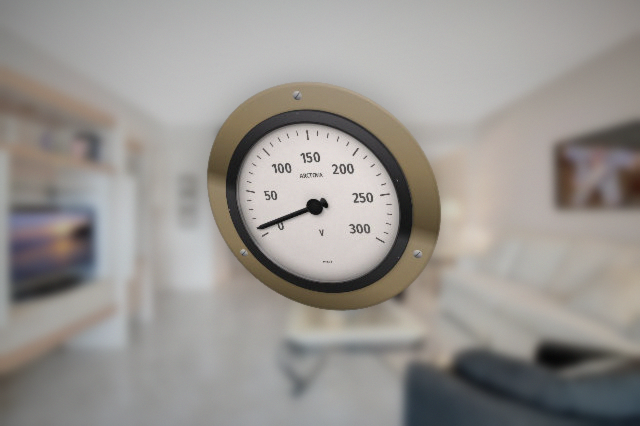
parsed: 10 V
